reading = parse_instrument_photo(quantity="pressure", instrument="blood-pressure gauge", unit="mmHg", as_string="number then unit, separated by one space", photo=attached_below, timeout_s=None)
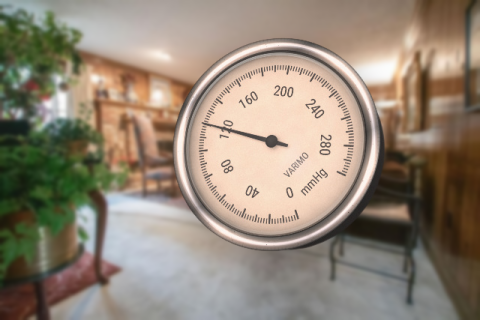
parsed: 120 mmHg
